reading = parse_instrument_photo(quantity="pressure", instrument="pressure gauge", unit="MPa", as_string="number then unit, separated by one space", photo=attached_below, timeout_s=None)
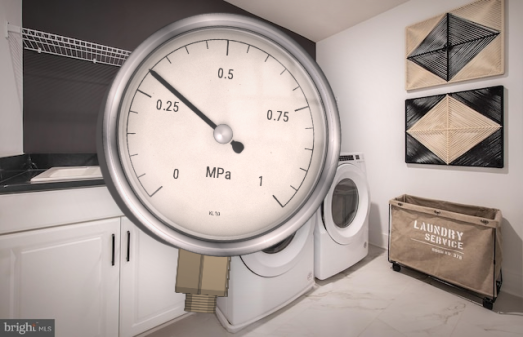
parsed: 0.3 MPa
